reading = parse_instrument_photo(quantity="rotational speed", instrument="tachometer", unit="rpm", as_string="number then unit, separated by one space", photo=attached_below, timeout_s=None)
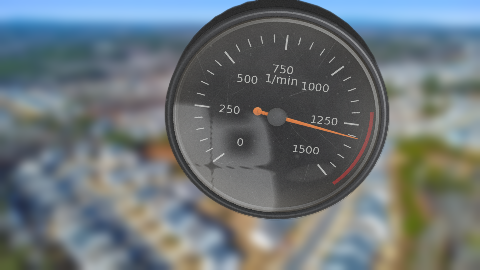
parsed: 1300 rpm
